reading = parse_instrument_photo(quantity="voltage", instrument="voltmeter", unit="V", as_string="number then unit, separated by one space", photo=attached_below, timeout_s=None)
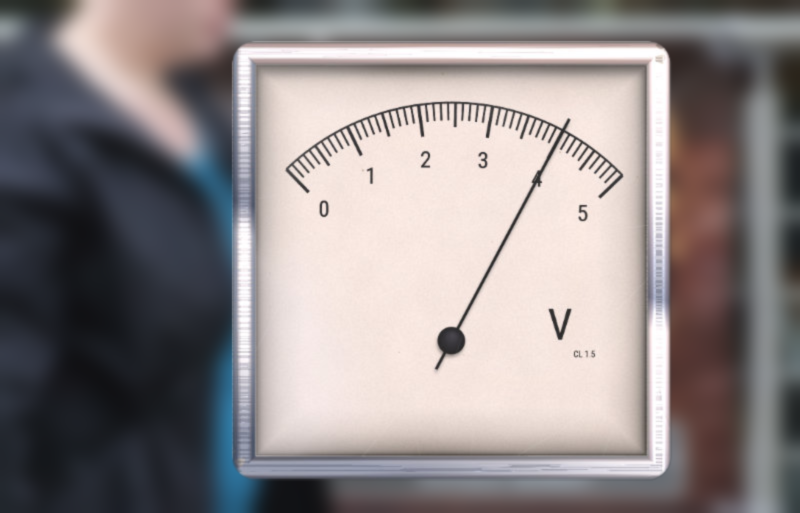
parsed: 4 V
